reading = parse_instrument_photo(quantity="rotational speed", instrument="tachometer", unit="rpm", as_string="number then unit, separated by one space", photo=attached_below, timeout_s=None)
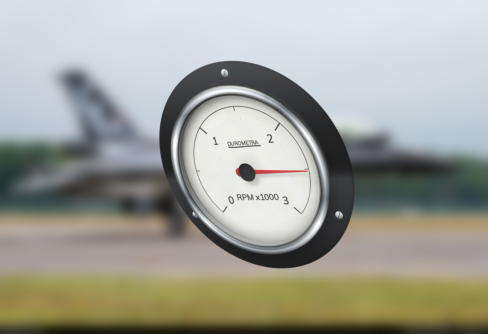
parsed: 2500 rpm
